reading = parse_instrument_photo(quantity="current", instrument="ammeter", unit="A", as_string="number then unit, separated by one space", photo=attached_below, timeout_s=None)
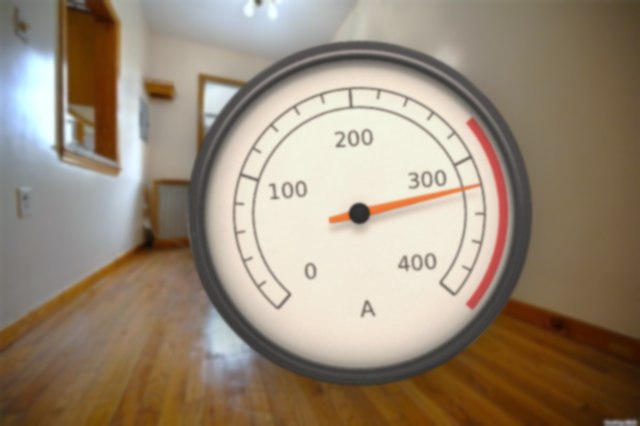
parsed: 320 A
